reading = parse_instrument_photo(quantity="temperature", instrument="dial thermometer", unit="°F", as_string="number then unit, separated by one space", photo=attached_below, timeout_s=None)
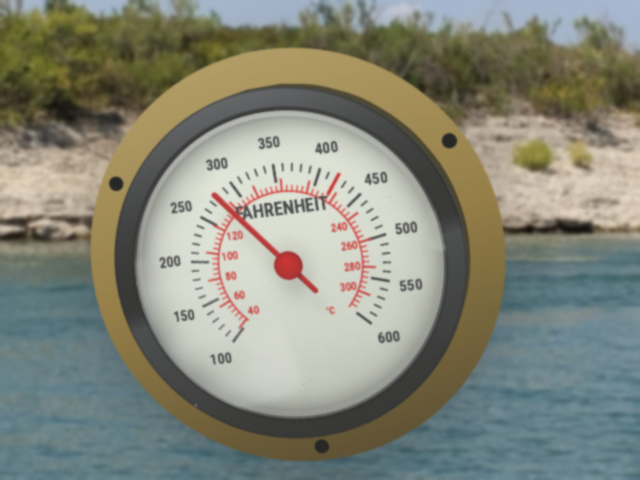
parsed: 280 °F
